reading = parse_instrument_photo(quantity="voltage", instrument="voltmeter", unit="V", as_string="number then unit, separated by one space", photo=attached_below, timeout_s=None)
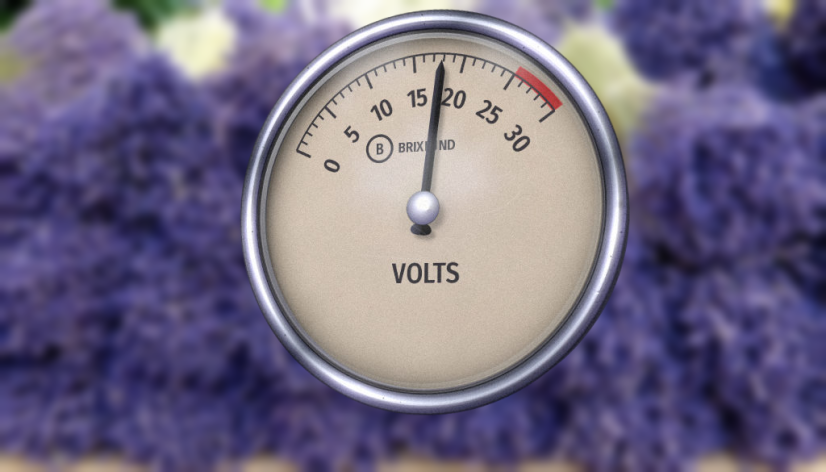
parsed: 18 V
